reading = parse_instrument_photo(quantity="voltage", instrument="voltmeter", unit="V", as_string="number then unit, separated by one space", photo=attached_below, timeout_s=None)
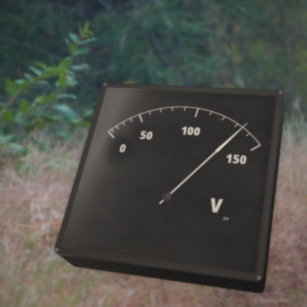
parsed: 135 V
